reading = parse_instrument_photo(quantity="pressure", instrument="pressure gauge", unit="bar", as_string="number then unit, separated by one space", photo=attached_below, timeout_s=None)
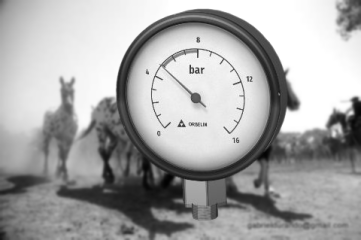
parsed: 5 bar
